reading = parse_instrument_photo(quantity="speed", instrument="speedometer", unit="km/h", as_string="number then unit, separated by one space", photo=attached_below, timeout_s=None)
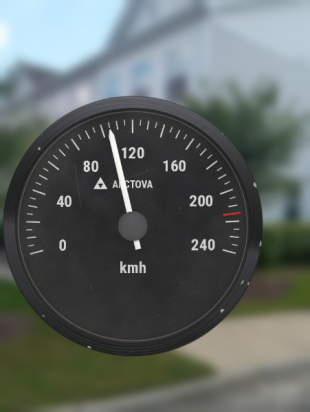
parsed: 105 km/h
